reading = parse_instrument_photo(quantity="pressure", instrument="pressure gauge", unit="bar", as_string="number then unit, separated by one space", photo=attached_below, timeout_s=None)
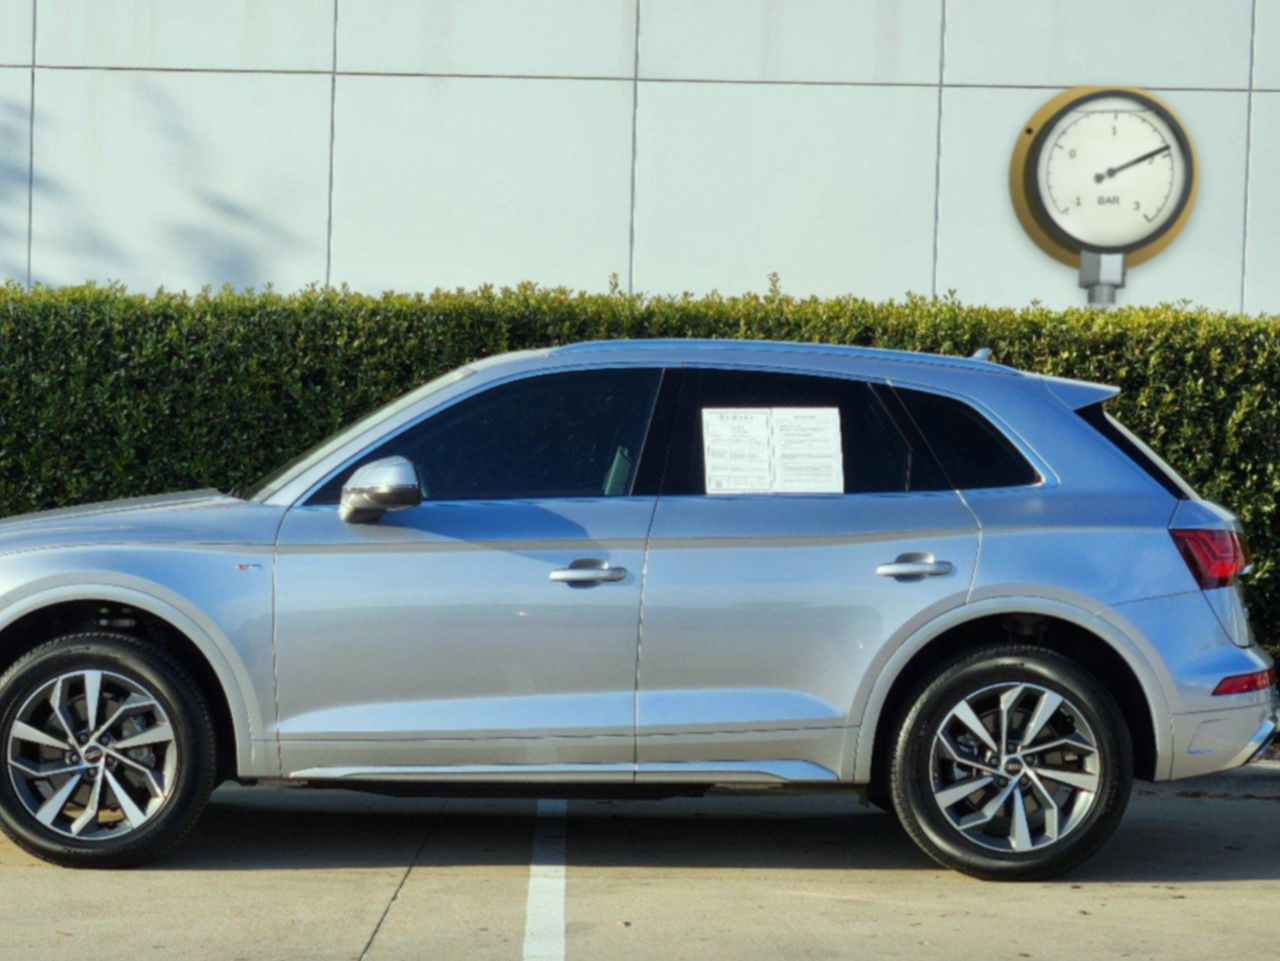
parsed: 1.9 bar
